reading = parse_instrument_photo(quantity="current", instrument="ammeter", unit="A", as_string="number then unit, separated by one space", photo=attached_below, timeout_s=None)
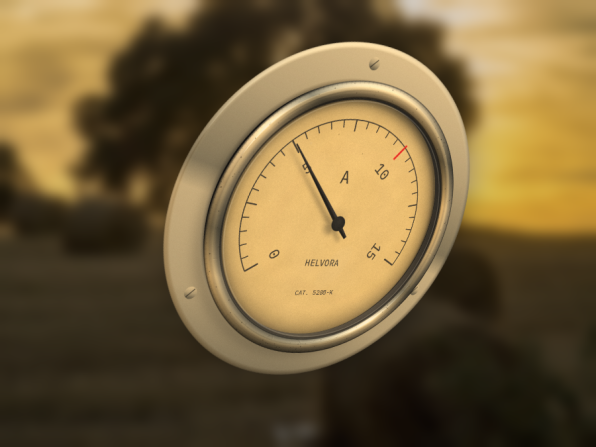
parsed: 5 A
